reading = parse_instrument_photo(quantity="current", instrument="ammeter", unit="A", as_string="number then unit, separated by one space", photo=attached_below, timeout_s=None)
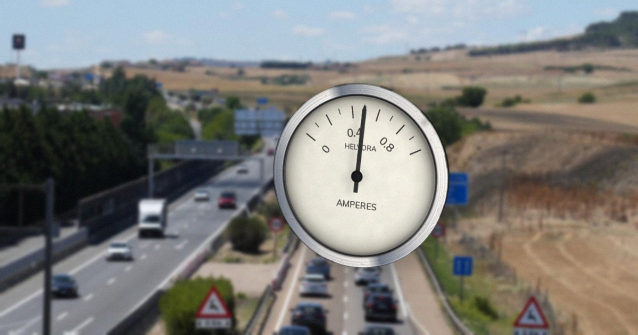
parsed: 0.5 A
